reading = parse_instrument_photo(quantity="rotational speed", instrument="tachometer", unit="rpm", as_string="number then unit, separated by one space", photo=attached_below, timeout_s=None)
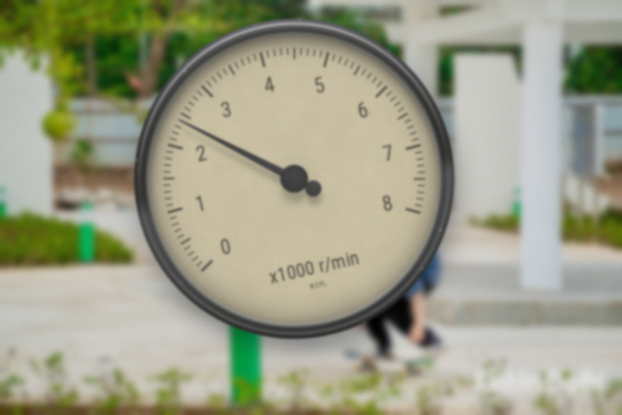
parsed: 2400 rpm
